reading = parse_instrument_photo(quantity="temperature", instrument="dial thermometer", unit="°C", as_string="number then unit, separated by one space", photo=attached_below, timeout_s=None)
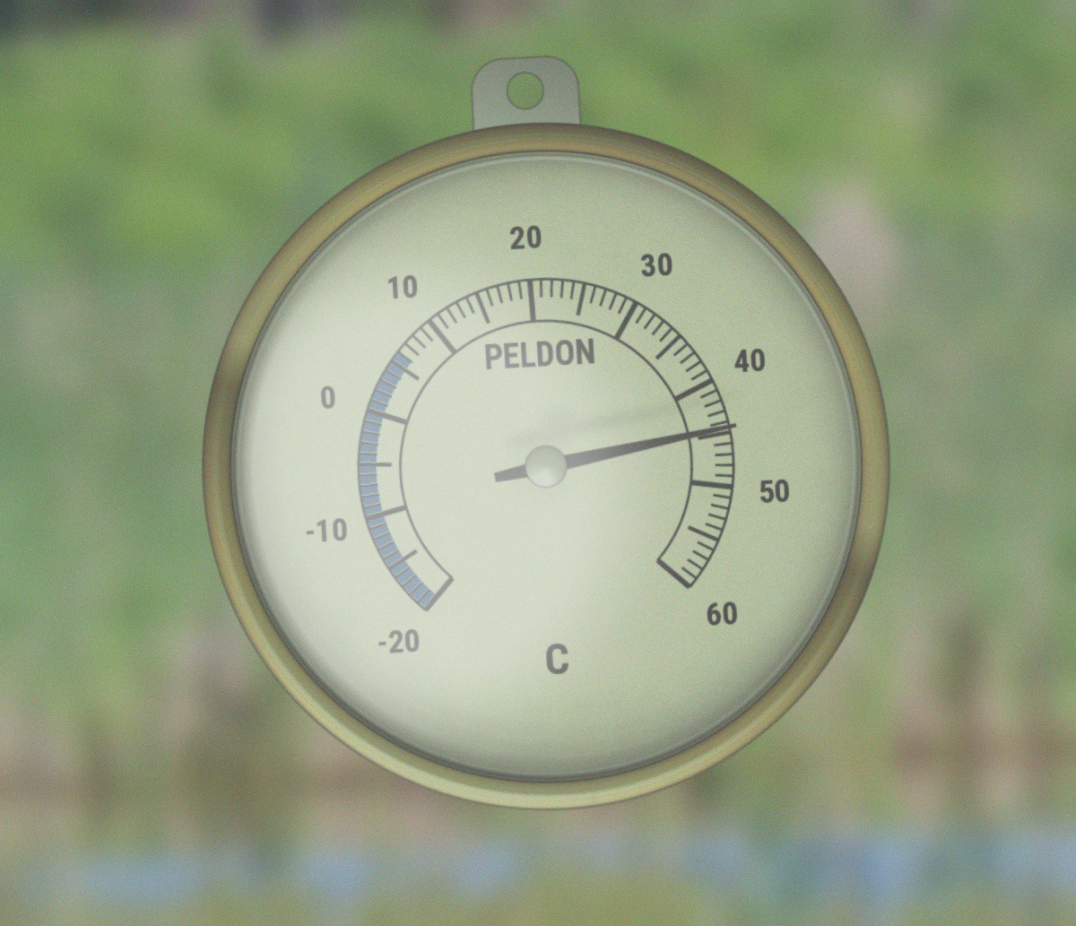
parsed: 44.5 °C
